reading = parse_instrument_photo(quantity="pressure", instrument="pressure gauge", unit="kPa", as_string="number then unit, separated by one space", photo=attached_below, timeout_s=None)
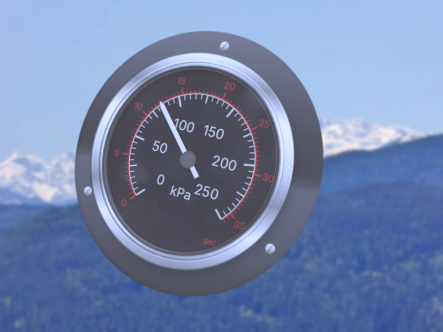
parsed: 85 kPa
